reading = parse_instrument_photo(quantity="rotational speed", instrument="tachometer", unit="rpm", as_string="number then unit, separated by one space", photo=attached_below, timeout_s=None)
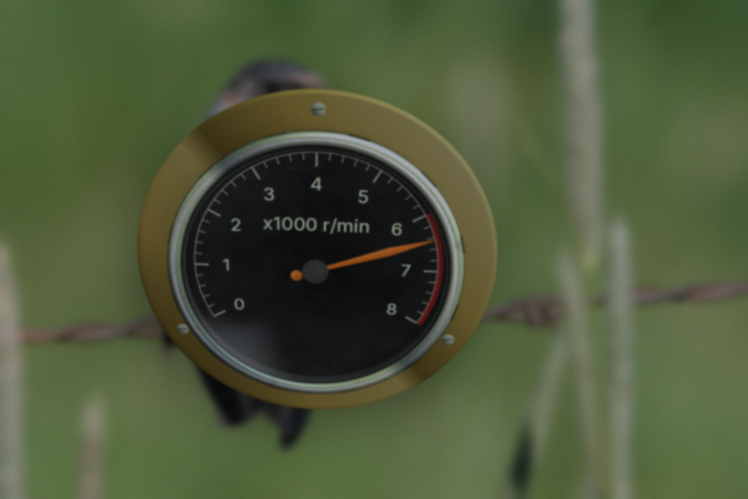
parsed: 6400 rpm
